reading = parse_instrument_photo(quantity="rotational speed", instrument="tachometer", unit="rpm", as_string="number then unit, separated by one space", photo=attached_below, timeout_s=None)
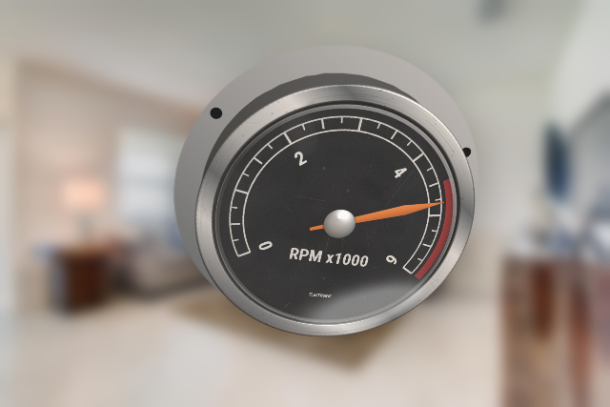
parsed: 4750 rpm
